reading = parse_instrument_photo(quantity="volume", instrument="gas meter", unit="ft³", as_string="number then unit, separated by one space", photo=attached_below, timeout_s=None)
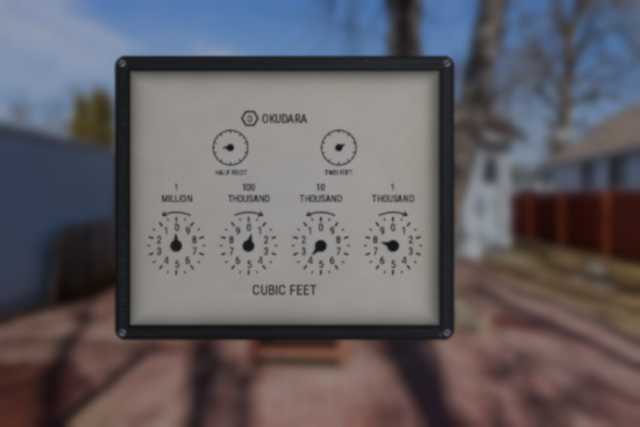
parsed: 3800 ft³
